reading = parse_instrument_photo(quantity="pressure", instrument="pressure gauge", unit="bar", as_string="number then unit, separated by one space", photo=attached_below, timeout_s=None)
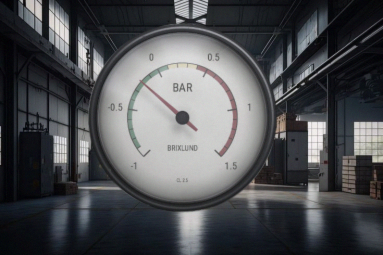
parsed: -0.2 bar
